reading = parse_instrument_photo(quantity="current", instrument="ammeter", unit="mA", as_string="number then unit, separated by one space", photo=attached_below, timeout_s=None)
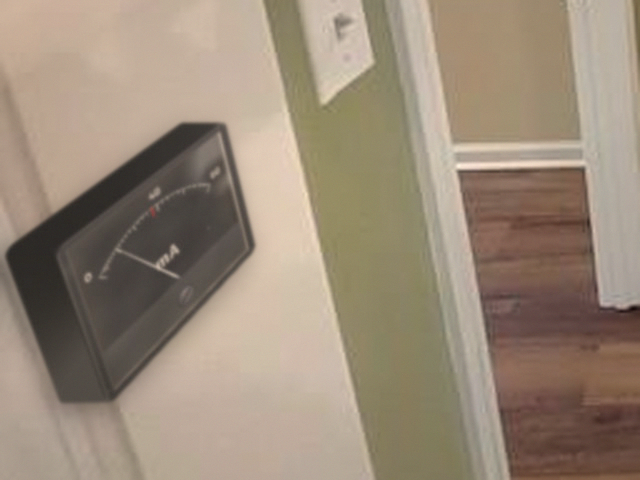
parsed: 20 mA
